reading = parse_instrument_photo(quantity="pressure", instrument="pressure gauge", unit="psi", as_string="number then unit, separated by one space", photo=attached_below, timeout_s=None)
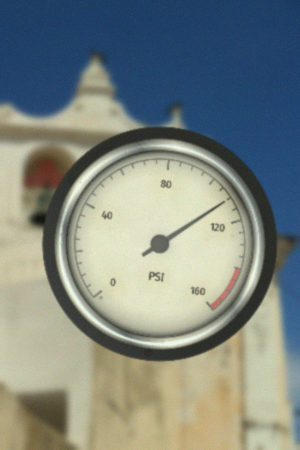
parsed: 110 psi
